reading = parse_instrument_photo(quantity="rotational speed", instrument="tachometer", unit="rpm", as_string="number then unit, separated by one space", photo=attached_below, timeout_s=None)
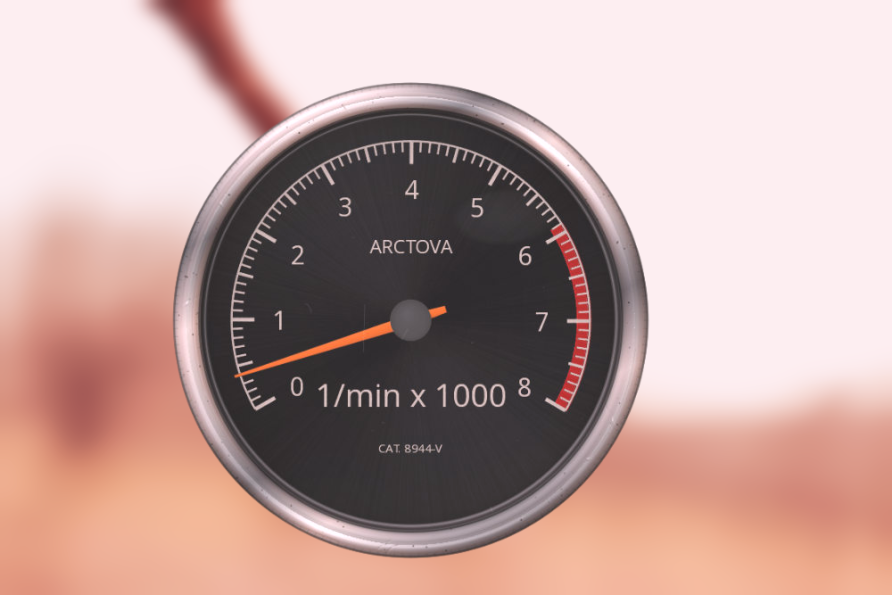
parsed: 400 rpm
